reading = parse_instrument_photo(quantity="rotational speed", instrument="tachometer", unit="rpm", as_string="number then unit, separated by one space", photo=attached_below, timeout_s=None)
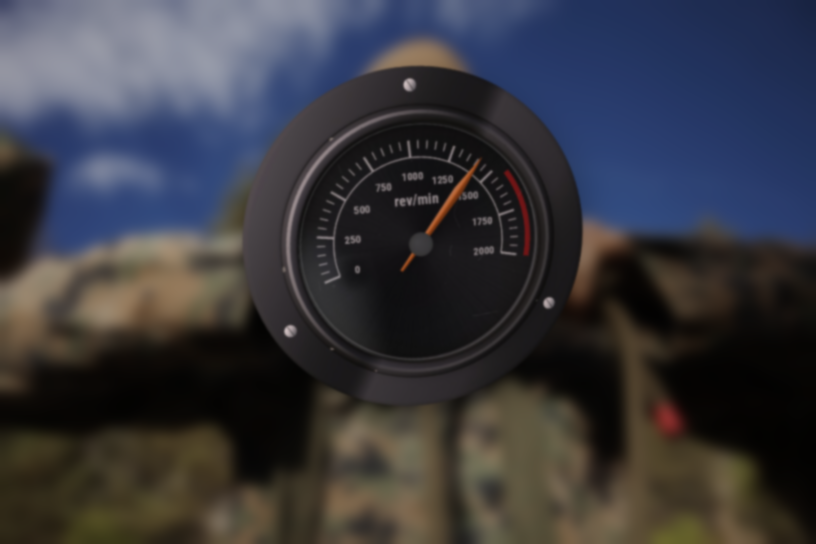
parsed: 1400 rpm
